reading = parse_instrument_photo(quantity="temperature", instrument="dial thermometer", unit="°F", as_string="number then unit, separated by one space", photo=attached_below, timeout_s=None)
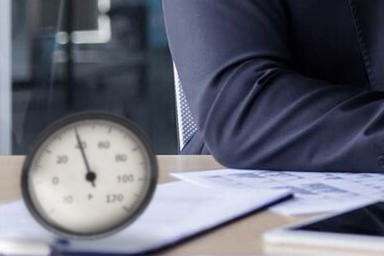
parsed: 40 °F
